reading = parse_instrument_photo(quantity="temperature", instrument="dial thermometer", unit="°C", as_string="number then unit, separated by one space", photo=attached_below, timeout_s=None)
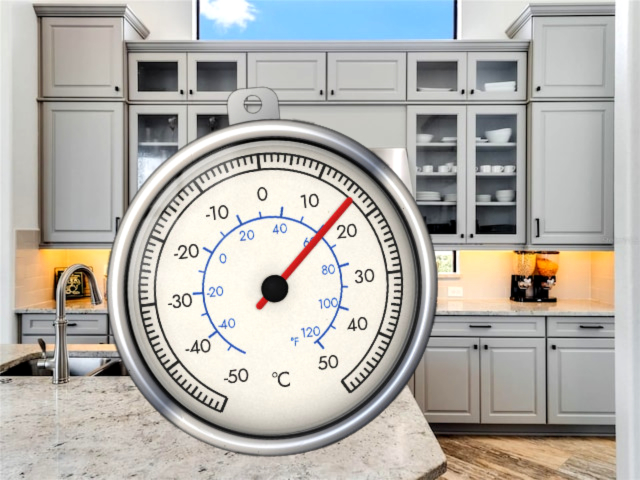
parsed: 16 °C
